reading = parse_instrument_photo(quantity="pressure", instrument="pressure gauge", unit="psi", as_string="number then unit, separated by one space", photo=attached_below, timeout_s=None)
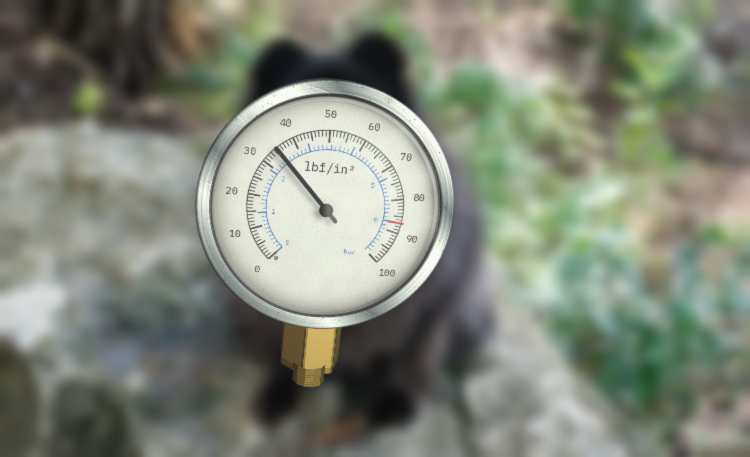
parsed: 35 psi
